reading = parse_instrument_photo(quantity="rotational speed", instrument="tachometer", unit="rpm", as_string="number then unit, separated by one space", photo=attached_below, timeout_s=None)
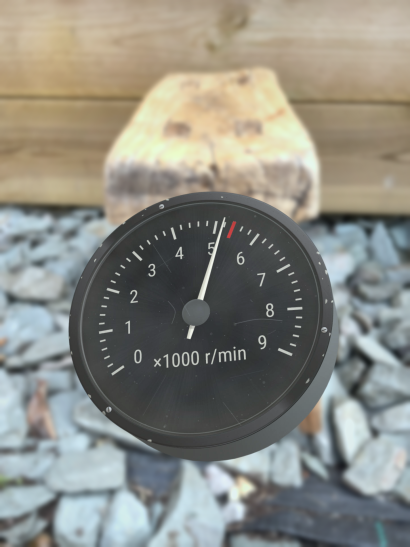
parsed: 5200 rpm
